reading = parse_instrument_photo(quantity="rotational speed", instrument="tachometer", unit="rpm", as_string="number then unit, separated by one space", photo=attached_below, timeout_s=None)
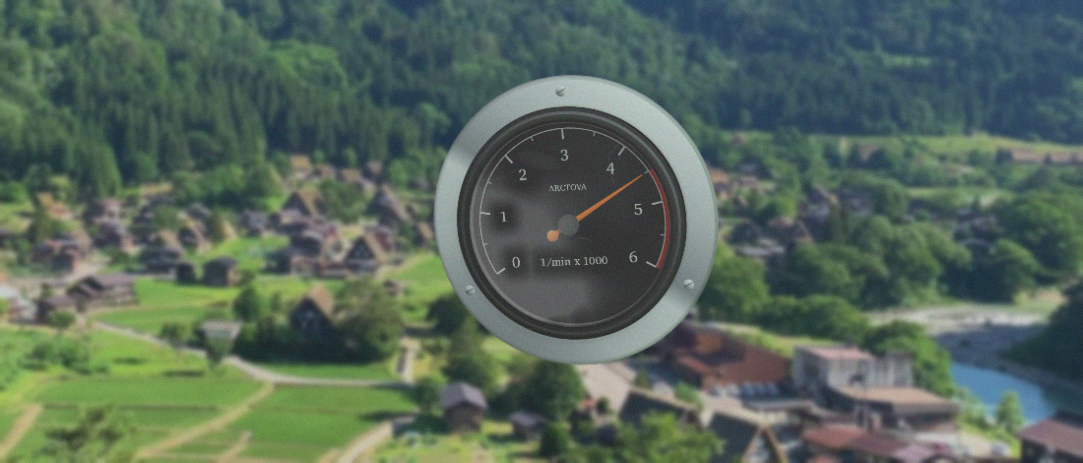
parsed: 4500 rpm
